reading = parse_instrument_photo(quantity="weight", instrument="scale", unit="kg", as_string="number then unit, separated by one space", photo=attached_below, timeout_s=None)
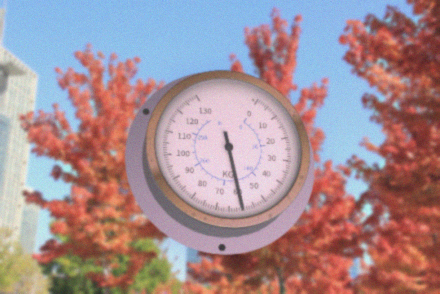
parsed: 60 kg
